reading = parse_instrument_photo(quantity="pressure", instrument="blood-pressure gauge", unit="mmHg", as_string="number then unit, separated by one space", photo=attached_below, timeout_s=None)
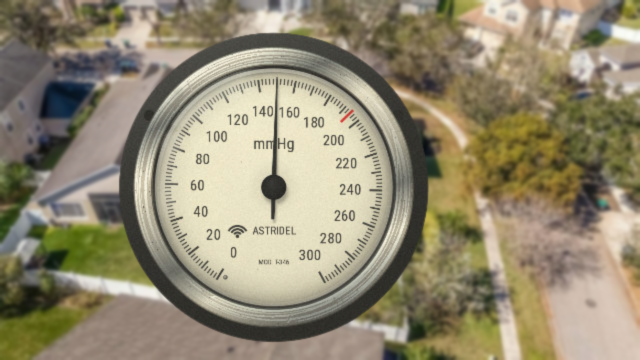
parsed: 150 mmHg
